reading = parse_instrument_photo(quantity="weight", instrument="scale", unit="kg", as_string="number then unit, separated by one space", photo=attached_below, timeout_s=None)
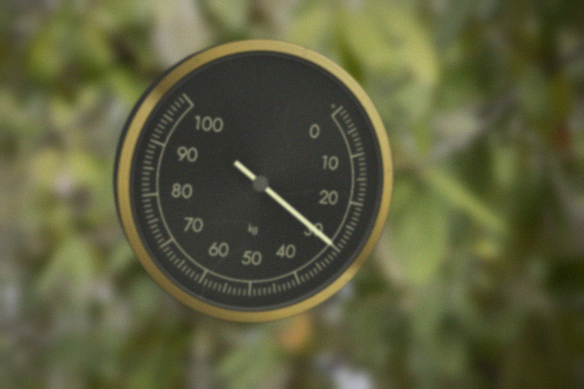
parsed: 30 kg
